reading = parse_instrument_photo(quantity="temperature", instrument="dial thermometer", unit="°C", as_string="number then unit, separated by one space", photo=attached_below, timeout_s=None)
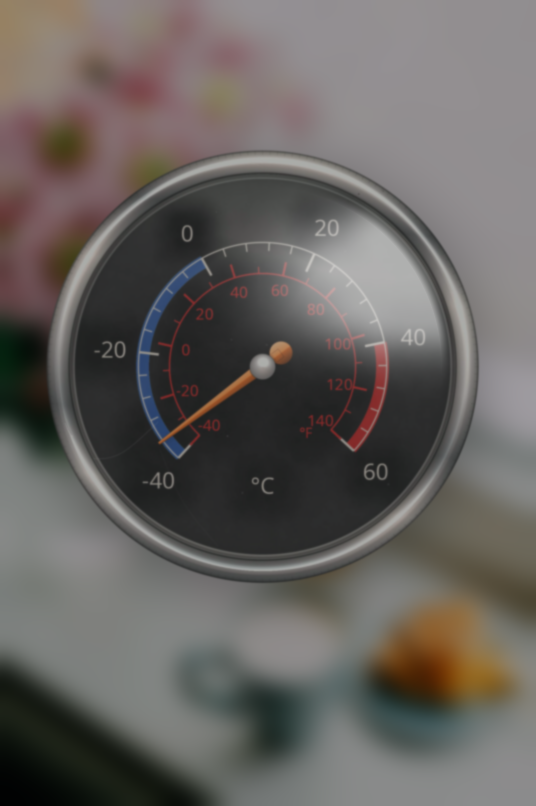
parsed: -36 °C
